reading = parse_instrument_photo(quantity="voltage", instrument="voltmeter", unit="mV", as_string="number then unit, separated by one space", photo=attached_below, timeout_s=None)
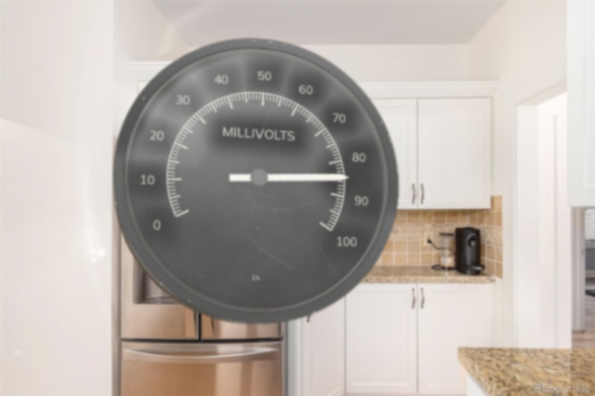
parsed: 85 mV
